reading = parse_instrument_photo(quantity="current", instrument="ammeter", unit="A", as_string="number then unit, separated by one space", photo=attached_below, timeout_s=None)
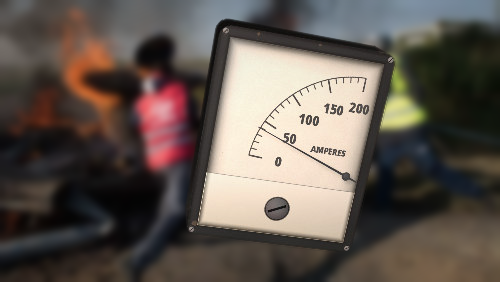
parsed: 40 A
